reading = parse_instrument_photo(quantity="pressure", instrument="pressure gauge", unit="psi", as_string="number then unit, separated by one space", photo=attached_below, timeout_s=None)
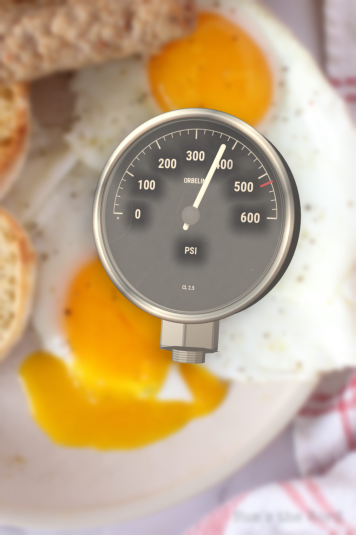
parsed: 380 psi
